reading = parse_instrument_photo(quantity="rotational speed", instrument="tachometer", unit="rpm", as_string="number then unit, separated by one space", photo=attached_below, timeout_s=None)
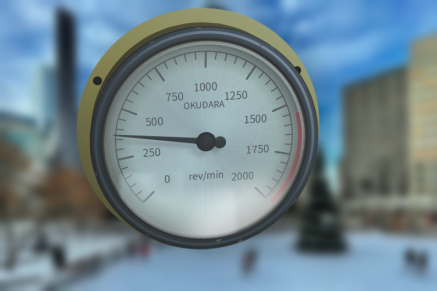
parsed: 375 rpm
